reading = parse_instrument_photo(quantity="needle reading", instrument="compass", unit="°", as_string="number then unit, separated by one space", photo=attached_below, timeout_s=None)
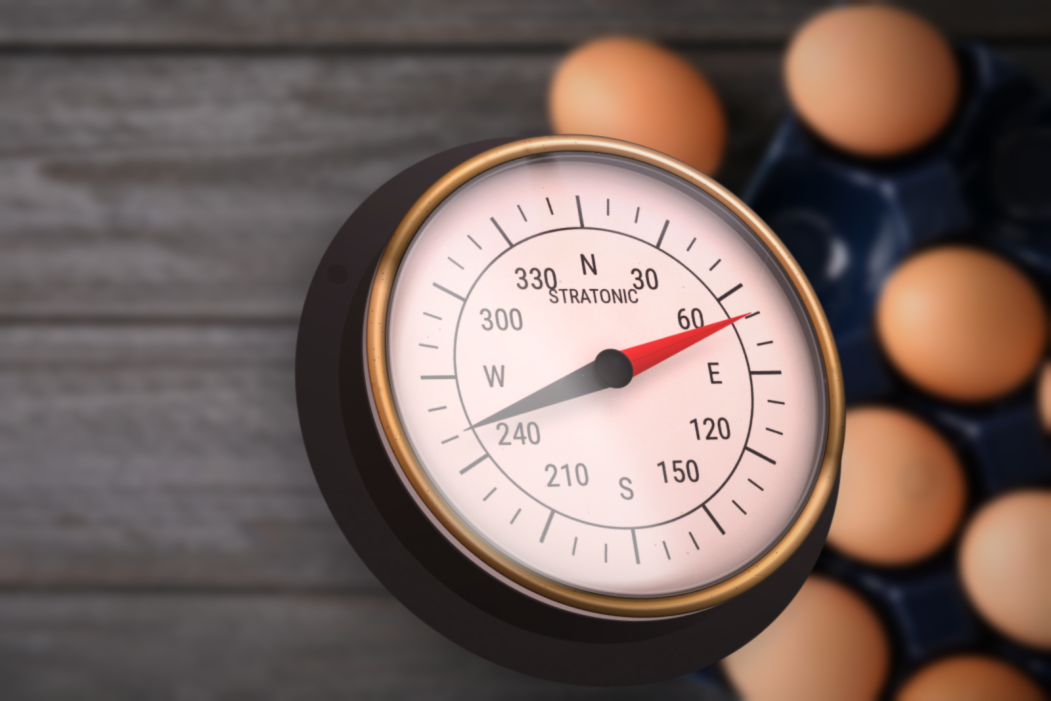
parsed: 70 °
